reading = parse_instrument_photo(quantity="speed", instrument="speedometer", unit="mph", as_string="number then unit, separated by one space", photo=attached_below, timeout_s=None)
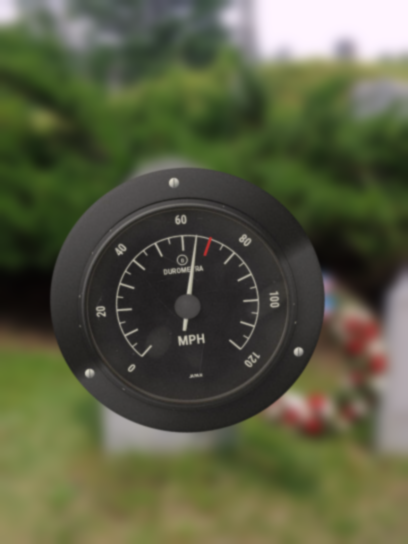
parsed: 65 mph
